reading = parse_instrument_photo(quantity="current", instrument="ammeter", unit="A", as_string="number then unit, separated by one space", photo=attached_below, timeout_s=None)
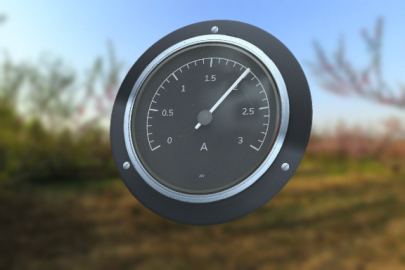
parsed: 2 A
